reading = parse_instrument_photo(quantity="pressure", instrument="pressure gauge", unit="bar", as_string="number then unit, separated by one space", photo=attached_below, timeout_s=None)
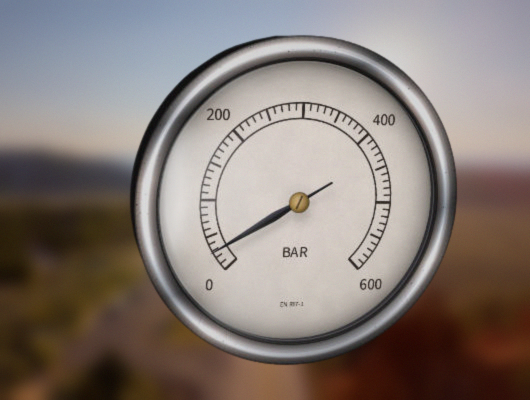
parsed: 30 bar
